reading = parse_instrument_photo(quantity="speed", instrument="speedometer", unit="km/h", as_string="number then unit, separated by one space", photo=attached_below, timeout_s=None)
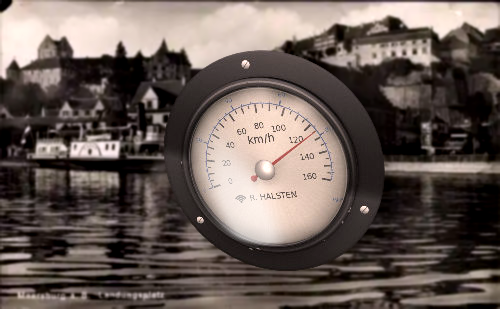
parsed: 125 km/h
